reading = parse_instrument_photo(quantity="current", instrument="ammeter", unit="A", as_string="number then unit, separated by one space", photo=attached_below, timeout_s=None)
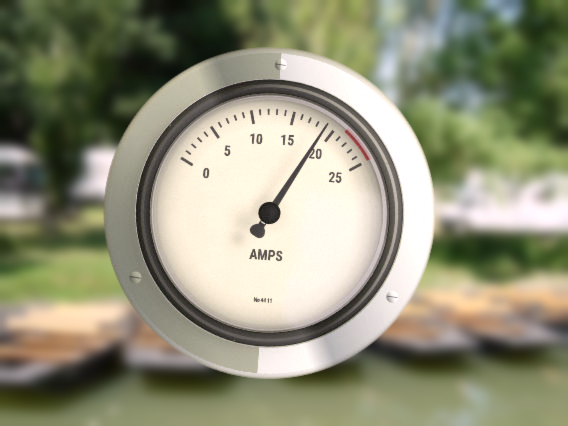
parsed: 19 A
